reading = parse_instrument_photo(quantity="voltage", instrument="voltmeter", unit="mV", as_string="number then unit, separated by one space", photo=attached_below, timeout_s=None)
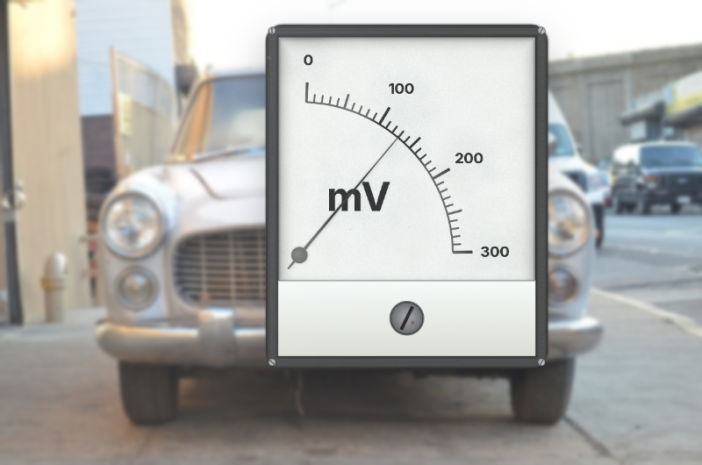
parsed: 130 mV
